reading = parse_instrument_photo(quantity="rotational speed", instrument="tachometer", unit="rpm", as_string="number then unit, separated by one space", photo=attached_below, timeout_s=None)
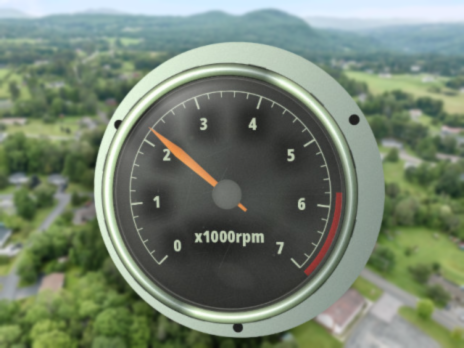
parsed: 2200 rpm
